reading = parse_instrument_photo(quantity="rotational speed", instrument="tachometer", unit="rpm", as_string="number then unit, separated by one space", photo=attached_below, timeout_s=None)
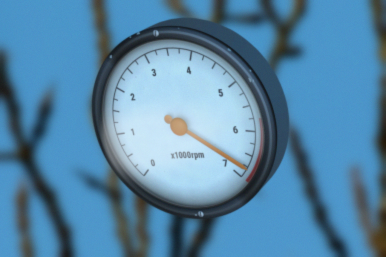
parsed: 6750 rpm
